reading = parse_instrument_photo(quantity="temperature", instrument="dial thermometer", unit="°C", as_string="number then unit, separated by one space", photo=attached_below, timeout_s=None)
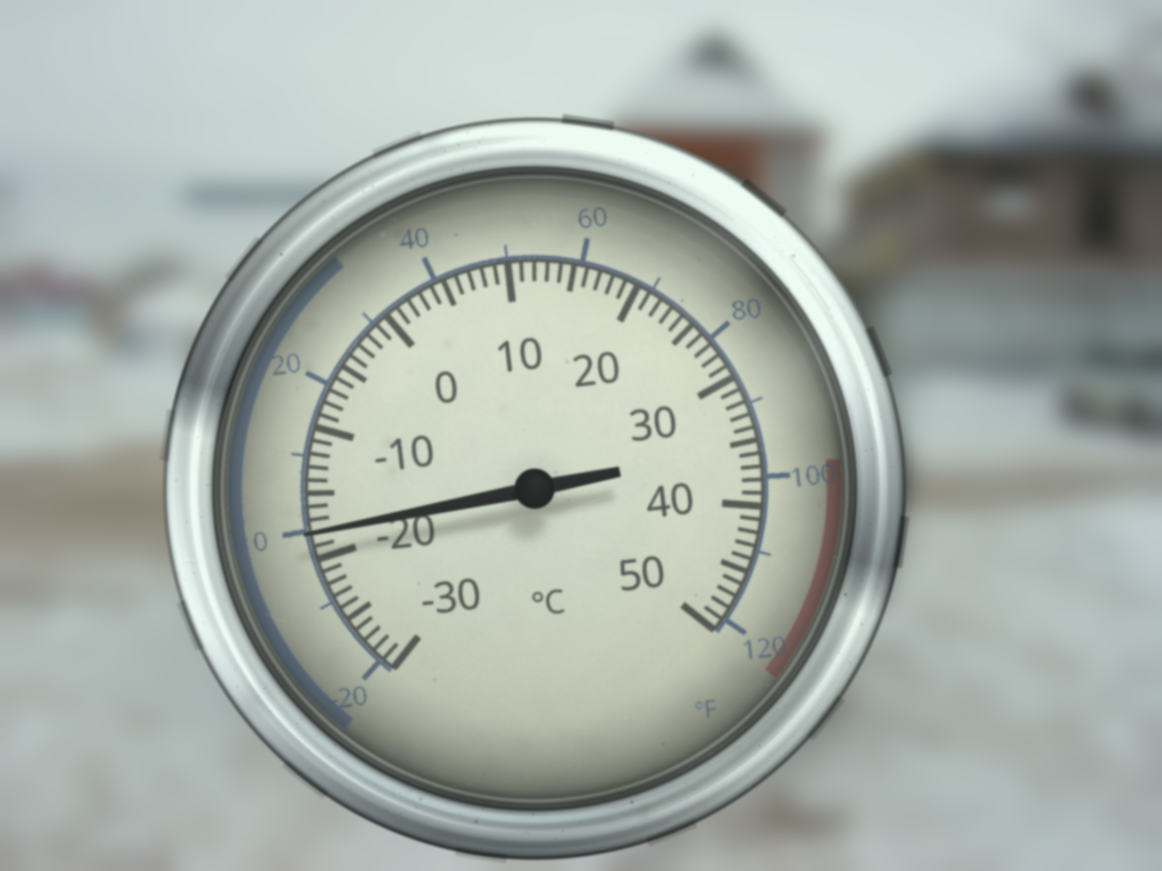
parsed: -18 °C
